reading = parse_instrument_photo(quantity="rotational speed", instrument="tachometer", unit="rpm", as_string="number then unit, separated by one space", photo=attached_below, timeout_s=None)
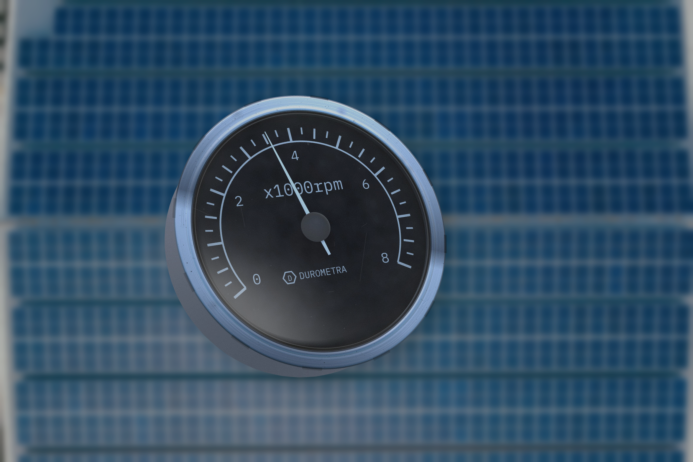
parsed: 3500 rpm
